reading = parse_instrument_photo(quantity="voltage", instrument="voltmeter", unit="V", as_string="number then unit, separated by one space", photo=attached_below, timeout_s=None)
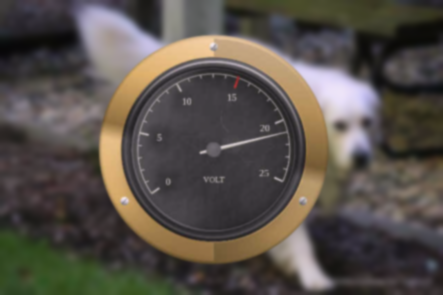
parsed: 21 V
